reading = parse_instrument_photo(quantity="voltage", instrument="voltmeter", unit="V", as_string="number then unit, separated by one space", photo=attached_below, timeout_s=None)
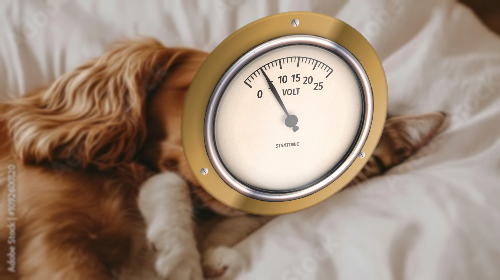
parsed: 5 V
